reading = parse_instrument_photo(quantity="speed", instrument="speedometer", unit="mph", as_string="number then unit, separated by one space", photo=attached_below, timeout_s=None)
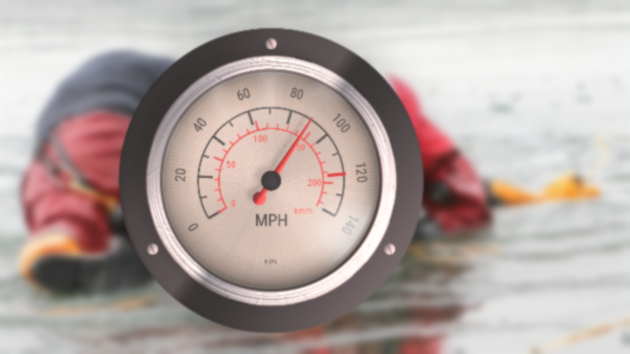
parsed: 90 mph
